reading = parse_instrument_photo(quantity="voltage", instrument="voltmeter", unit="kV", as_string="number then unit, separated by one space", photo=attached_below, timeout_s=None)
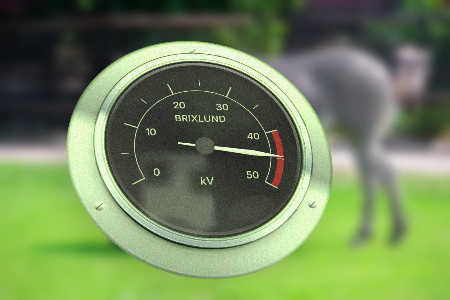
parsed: 45 kV
